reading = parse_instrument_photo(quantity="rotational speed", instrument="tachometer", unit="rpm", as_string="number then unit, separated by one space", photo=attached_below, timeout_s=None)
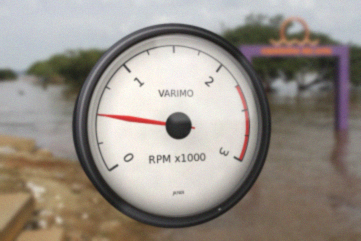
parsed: 500 rpm
